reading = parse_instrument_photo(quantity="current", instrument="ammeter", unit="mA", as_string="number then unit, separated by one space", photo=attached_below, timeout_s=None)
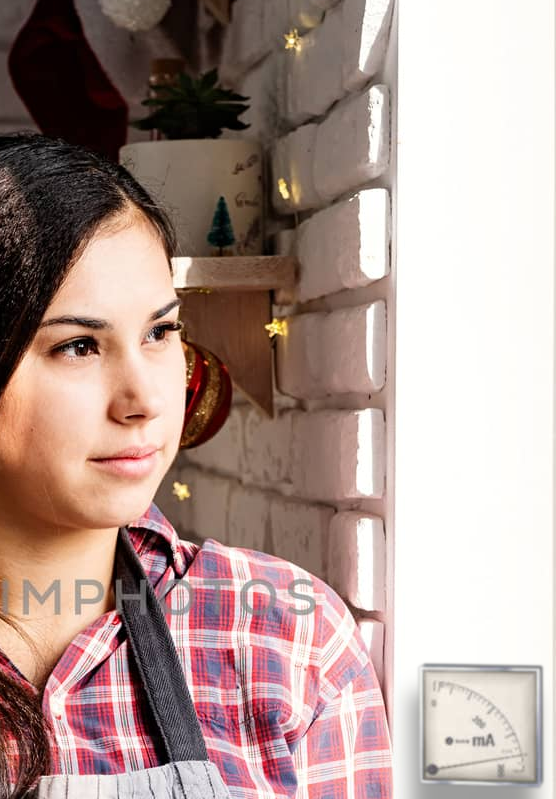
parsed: 280 mA
